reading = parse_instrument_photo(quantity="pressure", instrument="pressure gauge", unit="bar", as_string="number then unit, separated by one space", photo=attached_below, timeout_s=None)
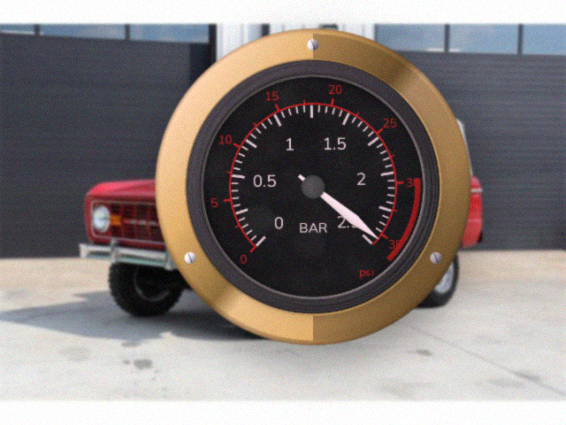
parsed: 2.45 bar
